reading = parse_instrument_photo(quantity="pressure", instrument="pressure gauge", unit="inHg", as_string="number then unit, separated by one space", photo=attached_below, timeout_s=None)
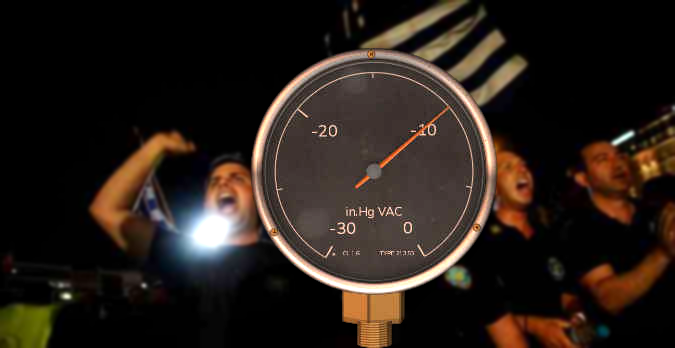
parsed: -10 inHg
